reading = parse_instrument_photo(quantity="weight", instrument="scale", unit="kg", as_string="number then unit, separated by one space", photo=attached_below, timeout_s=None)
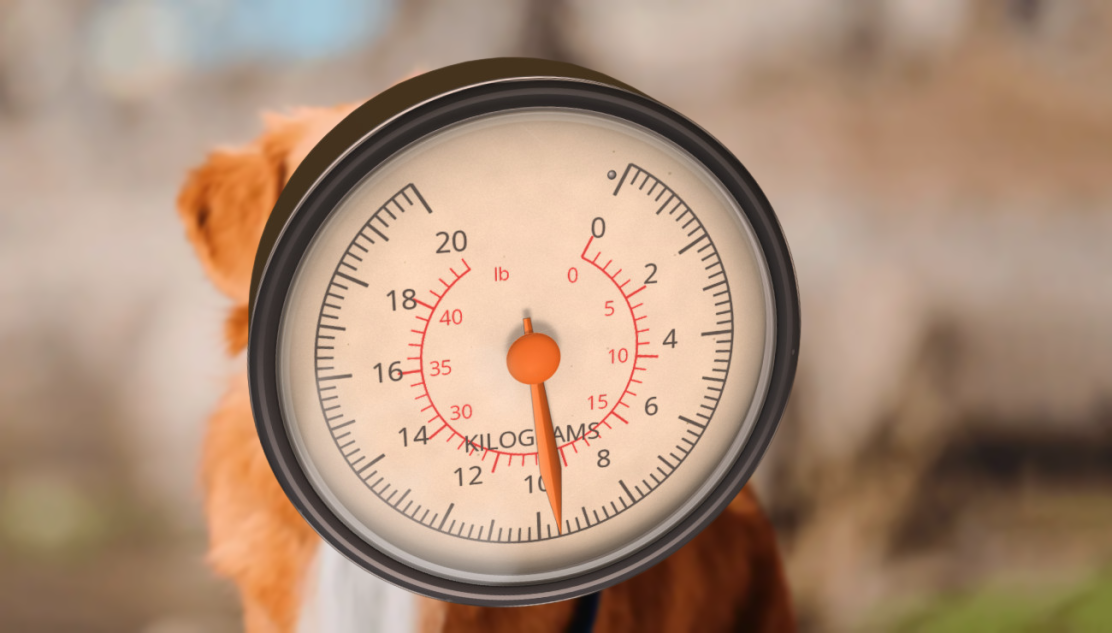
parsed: 9.6 kg
